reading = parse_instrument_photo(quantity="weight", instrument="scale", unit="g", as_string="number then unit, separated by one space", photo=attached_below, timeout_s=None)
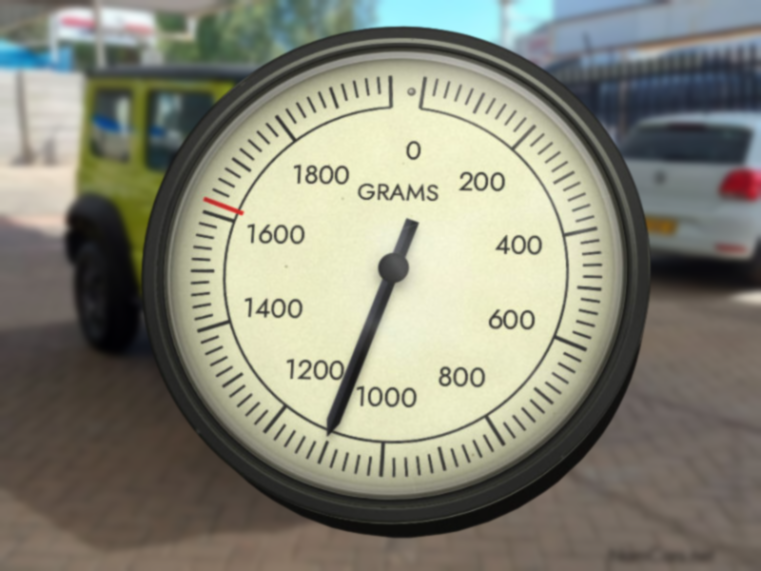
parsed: 1100 g
